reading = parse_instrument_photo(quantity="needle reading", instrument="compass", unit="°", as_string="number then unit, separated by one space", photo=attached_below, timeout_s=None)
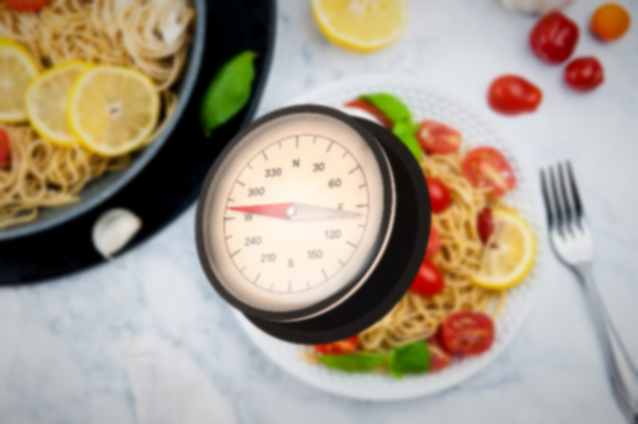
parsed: 277.5 °
